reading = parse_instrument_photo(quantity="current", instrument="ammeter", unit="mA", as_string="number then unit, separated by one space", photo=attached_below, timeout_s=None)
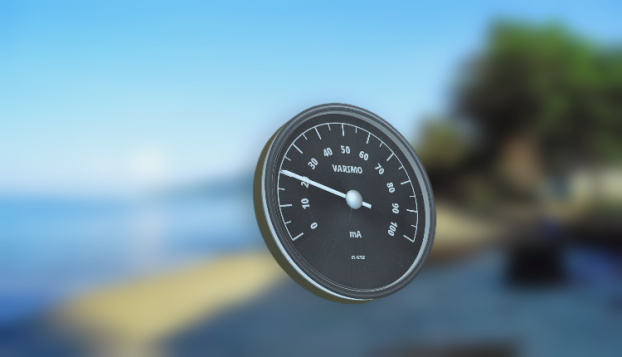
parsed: 20 mA
